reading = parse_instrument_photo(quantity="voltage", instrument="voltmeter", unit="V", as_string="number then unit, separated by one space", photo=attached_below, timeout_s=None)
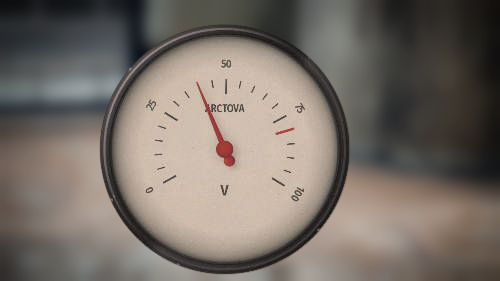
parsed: 40 V
